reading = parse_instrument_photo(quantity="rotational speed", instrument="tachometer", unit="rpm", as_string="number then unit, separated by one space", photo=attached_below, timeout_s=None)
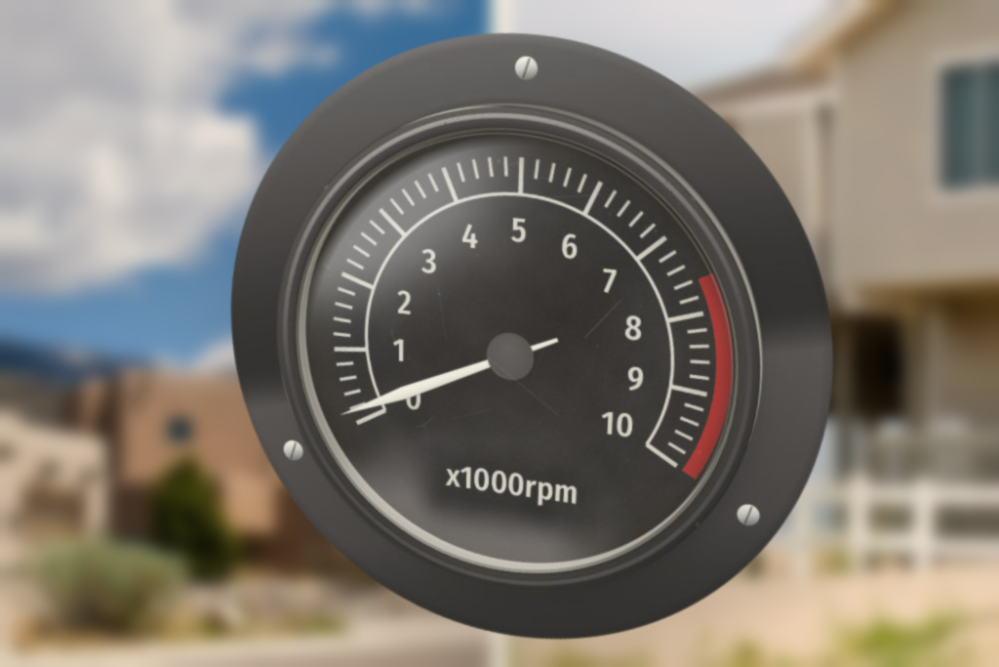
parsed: 200 rpm
